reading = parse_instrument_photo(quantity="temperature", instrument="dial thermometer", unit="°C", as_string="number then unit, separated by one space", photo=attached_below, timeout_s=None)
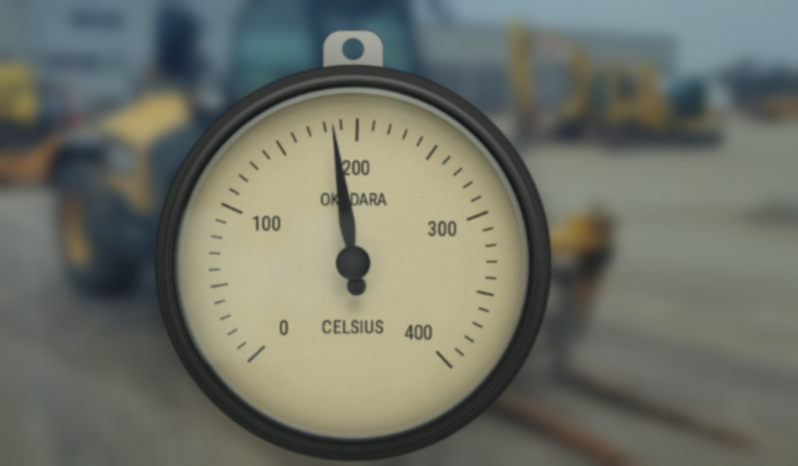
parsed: 185 °C
